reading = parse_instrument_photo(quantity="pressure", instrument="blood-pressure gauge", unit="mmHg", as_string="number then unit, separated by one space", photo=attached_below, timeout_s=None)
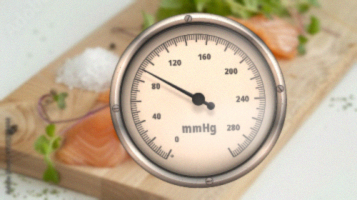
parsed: 90 mmHg
